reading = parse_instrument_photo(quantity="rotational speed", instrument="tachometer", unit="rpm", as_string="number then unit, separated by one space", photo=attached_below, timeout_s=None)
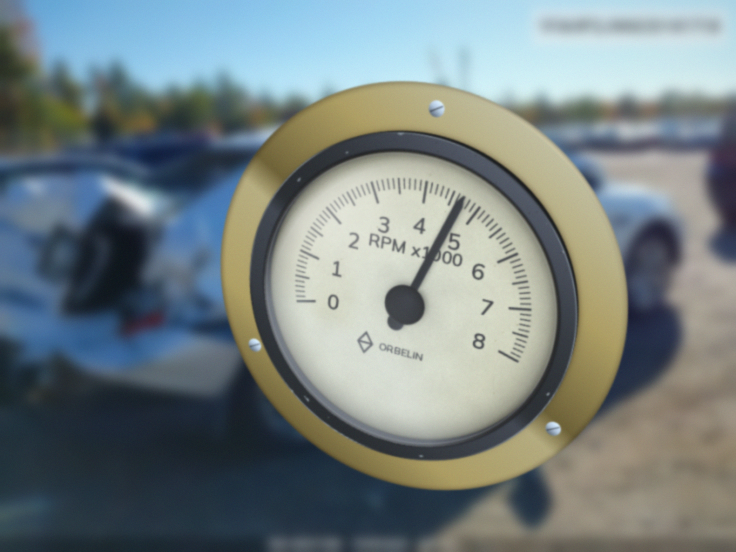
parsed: 4700 rpm
